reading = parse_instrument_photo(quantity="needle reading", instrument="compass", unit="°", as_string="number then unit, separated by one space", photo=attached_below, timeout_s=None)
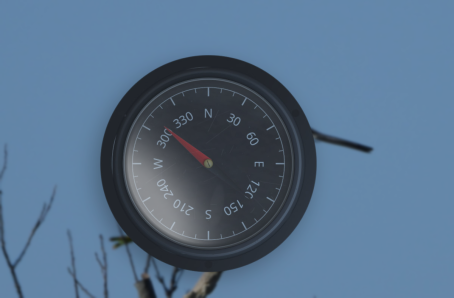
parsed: 310 °
